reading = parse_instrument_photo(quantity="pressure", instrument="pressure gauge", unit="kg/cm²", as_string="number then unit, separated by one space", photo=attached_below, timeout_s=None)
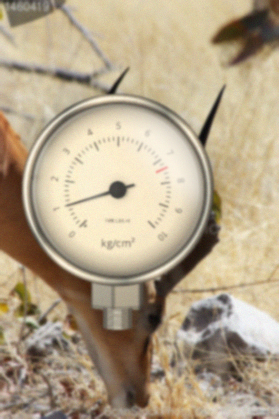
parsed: 1 kg/cm²
